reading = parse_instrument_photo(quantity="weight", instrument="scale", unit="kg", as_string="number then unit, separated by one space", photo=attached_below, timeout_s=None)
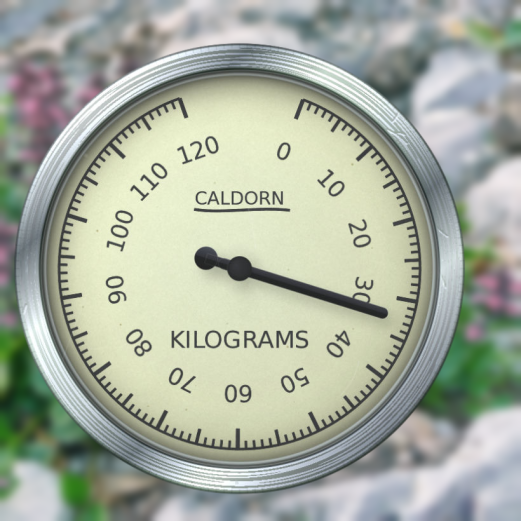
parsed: 32.5 kg
